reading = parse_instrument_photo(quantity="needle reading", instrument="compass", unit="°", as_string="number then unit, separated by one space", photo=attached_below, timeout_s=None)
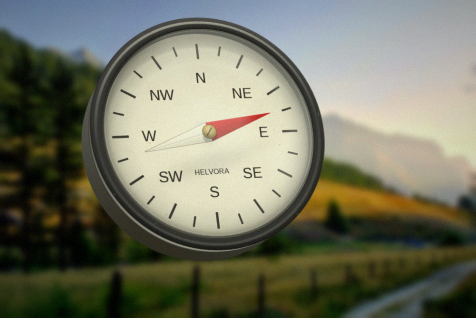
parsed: 75 °
